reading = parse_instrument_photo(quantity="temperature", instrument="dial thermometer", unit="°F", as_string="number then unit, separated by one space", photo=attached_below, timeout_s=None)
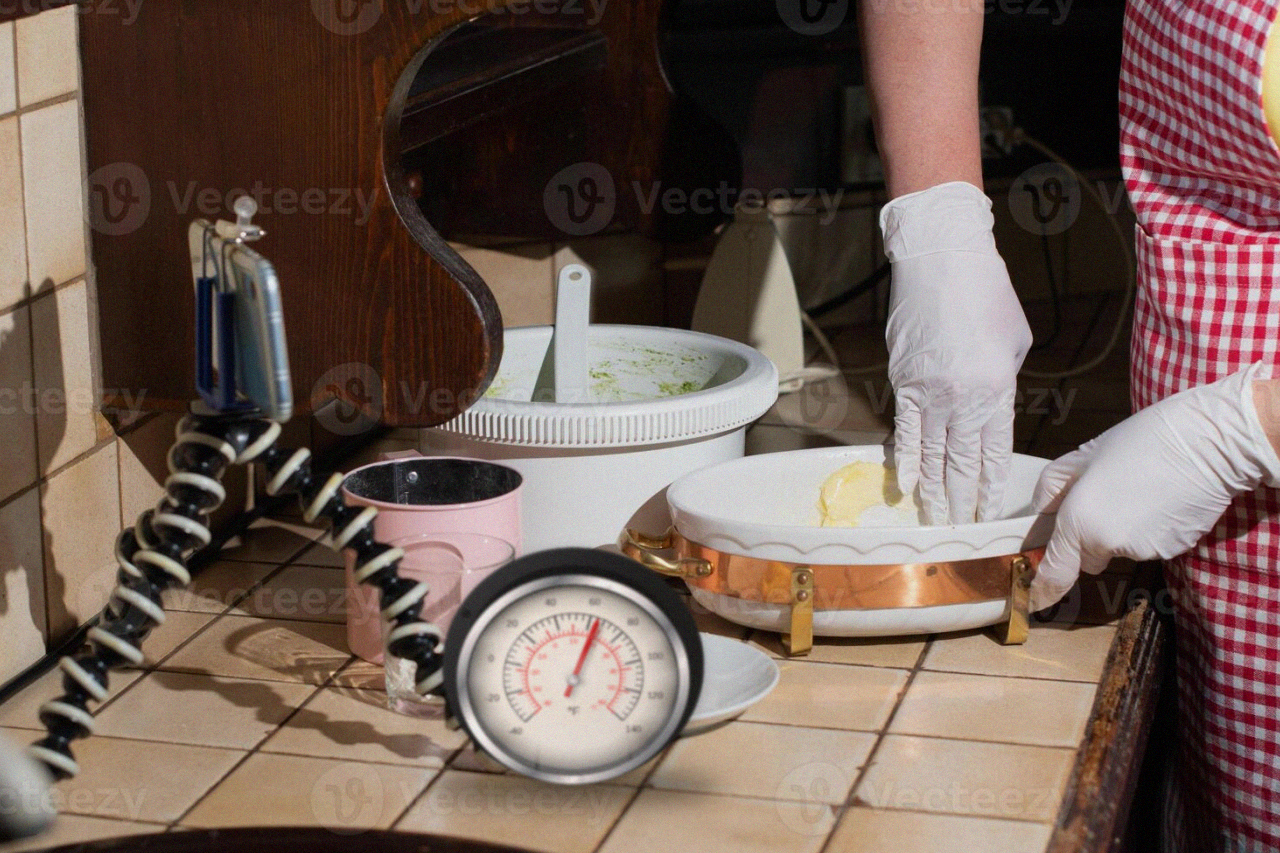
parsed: 64 °F
